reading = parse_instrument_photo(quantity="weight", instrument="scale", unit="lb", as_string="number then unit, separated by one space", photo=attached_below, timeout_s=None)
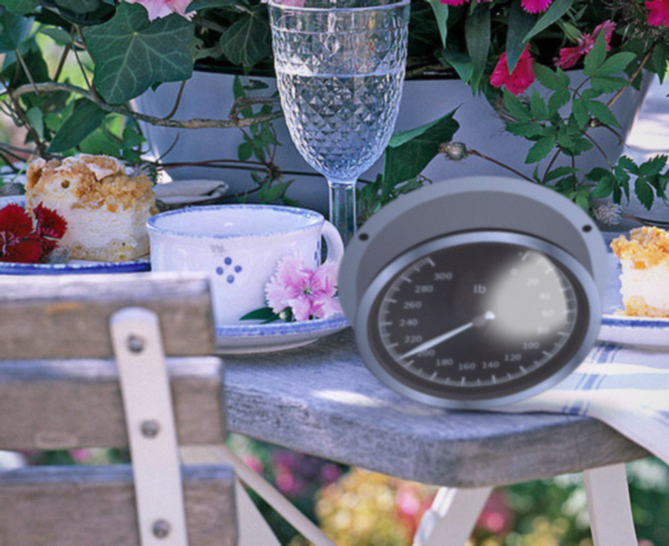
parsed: 210 lb
